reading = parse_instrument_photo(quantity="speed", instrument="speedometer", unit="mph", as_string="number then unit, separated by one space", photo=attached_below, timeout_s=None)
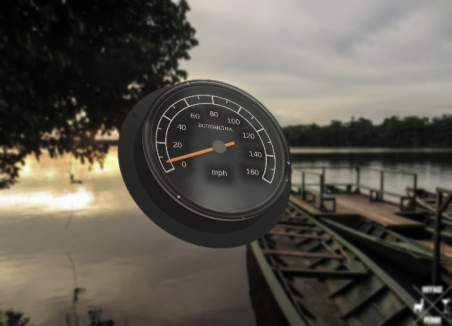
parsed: 5 mph
